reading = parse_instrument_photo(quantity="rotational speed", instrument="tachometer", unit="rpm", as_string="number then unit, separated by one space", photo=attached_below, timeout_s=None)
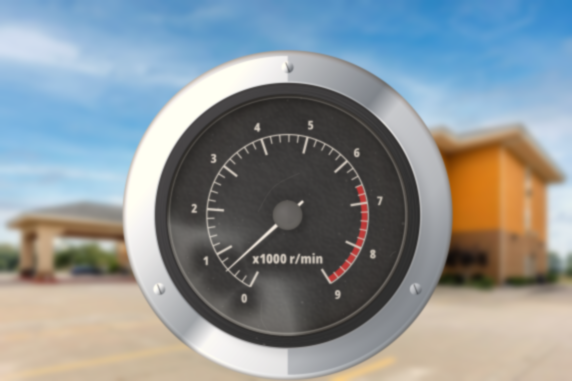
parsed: 600 rpm
